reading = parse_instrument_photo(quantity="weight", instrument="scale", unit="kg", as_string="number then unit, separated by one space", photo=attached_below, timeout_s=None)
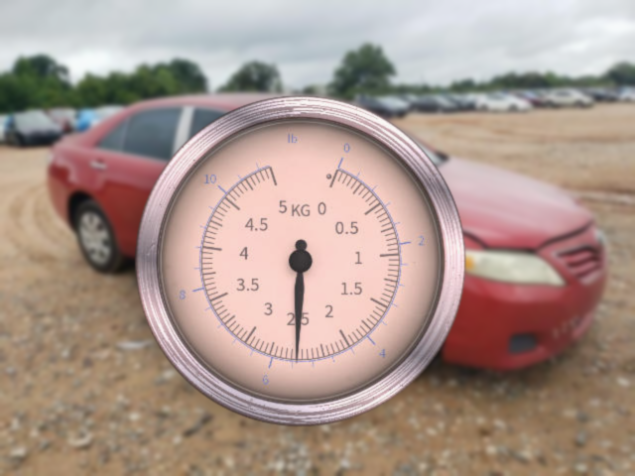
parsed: 2.5 kg
